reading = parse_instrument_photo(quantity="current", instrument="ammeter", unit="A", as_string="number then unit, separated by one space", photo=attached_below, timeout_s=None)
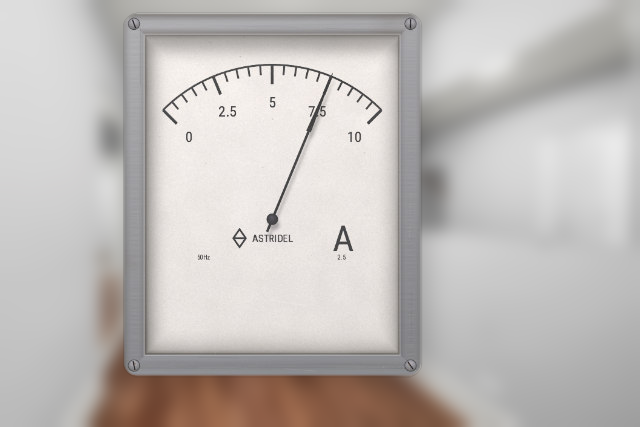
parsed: 7.5 A
